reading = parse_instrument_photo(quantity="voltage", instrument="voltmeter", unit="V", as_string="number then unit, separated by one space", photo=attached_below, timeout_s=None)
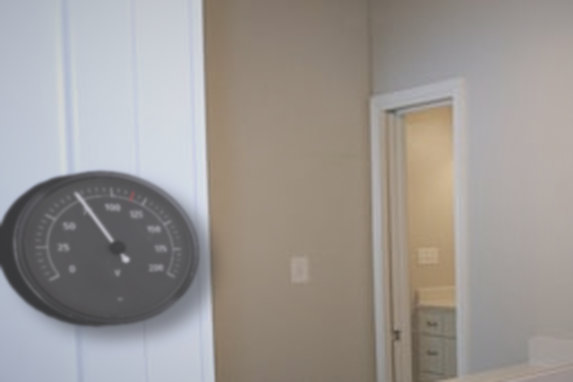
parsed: 75 V
